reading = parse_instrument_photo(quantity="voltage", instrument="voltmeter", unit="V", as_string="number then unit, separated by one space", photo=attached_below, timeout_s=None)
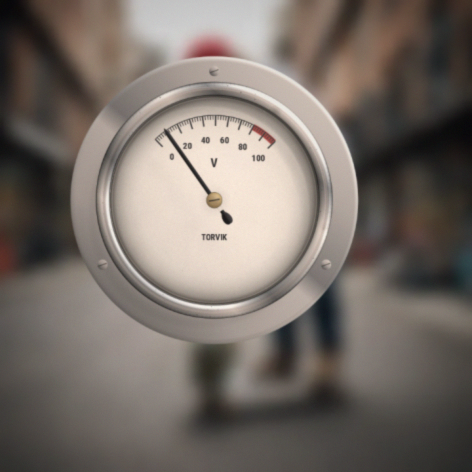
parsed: 10 V
